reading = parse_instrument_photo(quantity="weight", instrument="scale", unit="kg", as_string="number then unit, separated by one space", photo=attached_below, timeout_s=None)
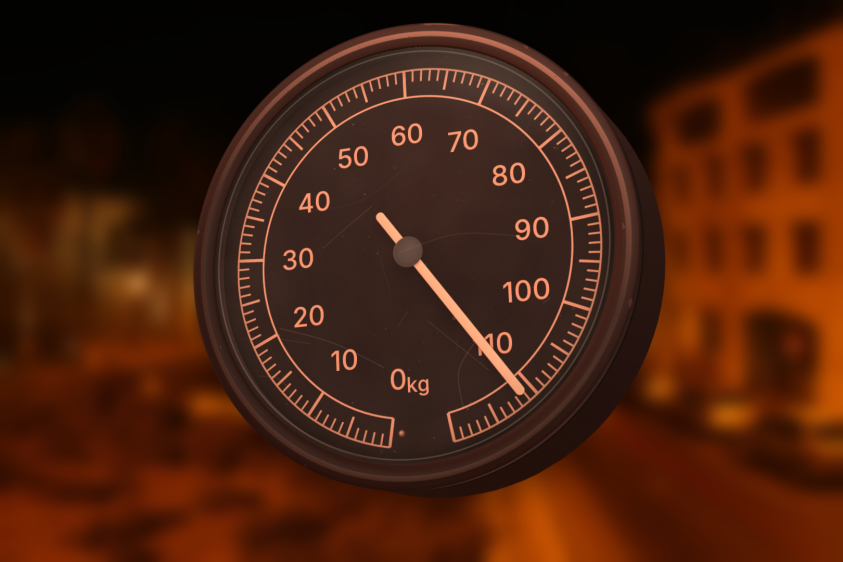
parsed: 111 kg
